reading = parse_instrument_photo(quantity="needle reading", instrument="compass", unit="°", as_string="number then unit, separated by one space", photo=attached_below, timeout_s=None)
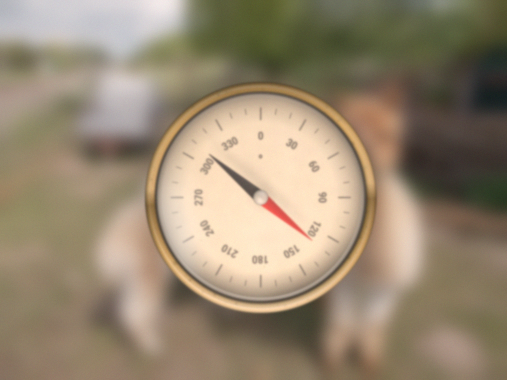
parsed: 130 °
